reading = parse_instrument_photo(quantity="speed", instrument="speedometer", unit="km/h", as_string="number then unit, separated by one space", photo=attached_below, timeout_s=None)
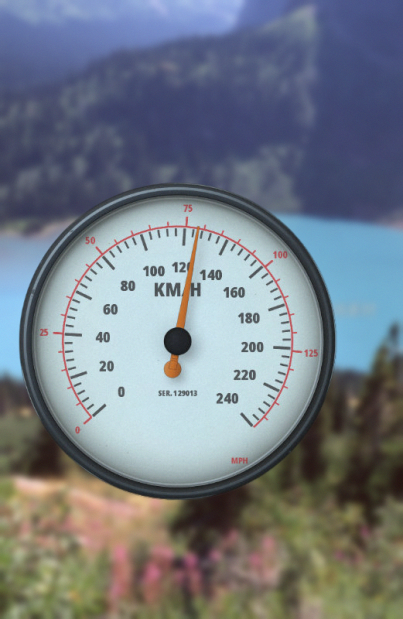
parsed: 126 km/h
